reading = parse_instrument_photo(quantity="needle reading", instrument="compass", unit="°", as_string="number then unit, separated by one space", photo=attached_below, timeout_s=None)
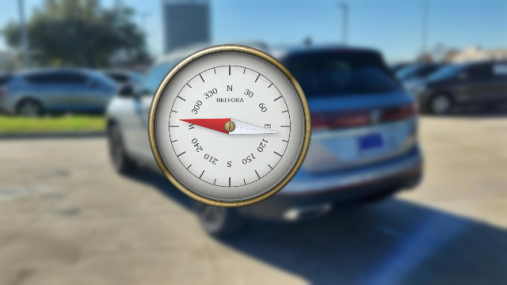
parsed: 277.5 °
